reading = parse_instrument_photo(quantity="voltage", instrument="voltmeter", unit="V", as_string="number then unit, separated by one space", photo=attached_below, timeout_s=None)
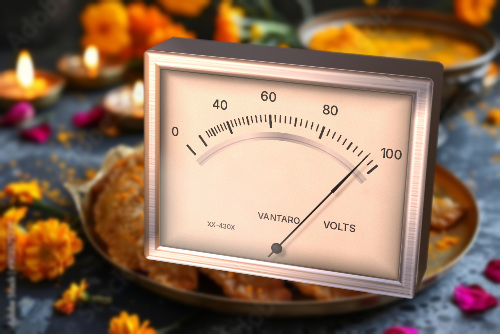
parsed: 96 V
